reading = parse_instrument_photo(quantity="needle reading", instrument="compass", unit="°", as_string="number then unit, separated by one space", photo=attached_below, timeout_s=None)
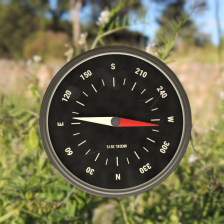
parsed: 277.5 °
